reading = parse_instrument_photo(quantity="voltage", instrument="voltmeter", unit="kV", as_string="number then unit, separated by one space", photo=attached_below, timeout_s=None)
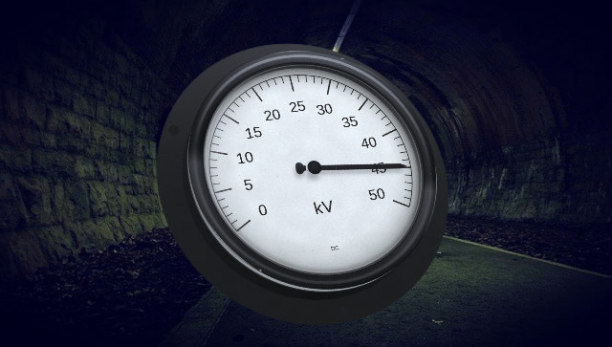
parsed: 45 kV
